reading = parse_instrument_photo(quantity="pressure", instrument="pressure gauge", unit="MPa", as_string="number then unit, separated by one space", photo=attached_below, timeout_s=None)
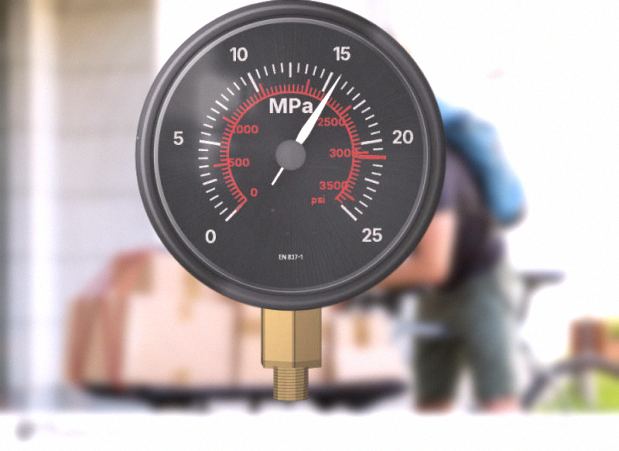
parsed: 15.5 MPa
